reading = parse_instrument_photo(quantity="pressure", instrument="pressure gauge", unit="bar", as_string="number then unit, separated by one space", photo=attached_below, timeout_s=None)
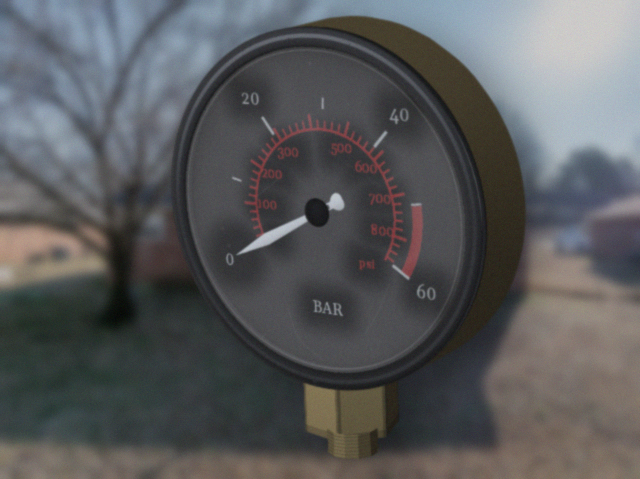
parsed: 0 bar
